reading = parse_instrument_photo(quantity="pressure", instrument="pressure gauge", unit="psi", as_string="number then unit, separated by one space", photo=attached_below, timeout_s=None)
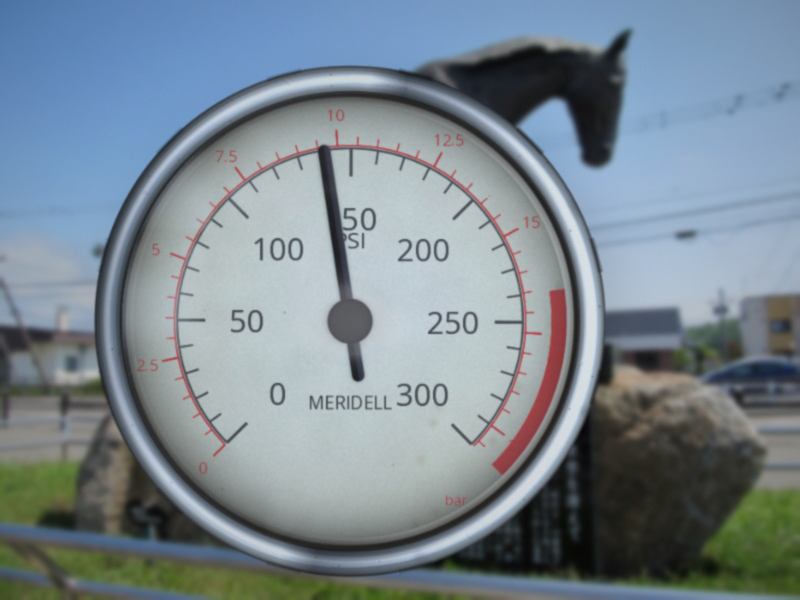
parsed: 140 psi
